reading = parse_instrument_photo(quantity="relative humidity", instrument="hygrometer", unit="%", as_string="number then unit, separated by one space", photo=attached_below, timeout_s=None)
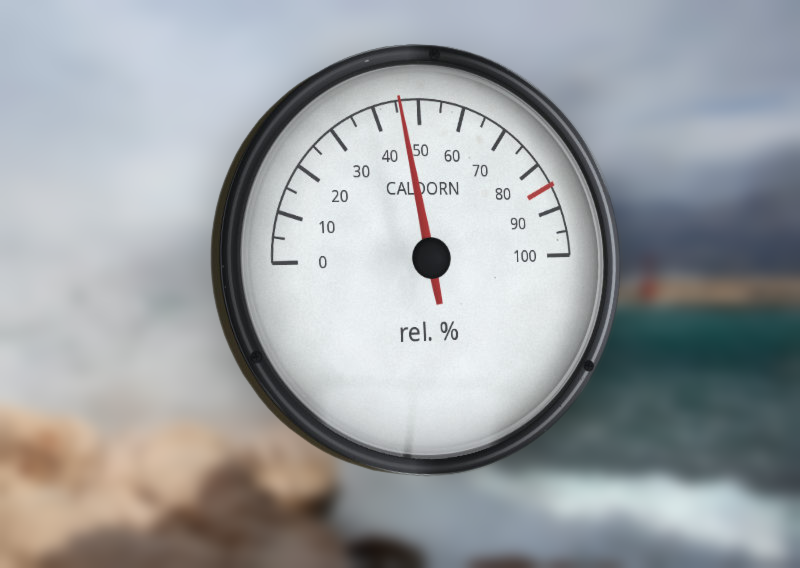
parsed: 45 %
